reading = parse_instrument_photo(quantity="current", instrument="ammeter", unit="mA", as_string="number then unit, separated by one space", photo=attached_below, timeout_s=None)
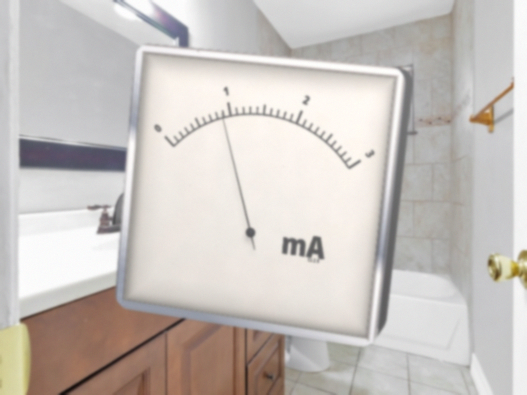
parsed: 0.9 mA
